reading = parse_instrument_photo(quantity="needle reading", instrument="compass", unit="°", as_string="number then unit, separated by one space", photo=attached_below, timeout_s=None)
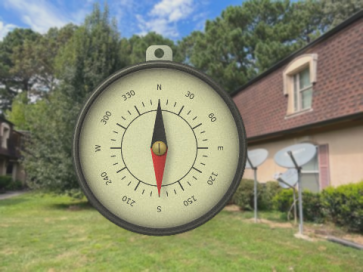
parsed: 180 °
